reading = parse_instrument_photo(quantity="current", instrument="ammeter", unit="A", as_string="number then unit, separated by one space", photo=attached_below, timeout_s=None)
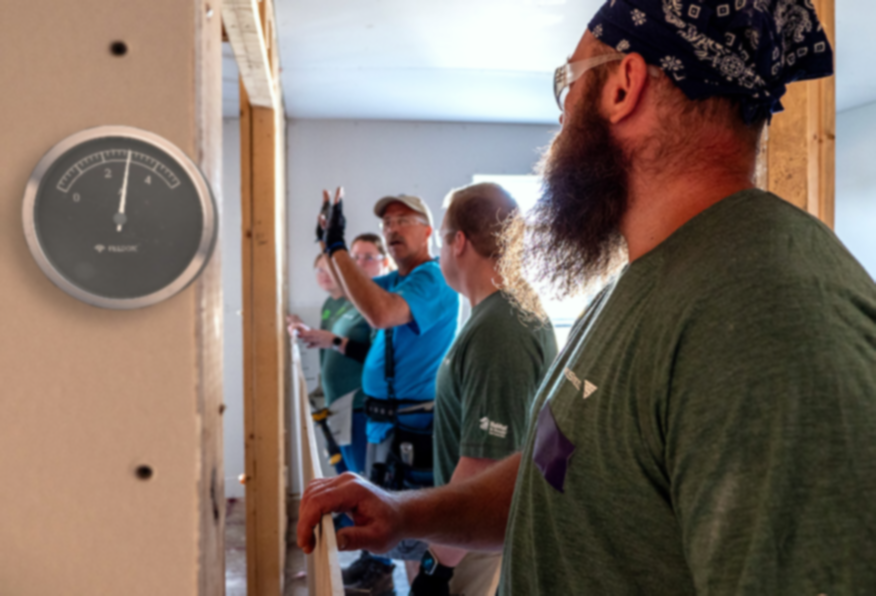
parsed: 3 A
